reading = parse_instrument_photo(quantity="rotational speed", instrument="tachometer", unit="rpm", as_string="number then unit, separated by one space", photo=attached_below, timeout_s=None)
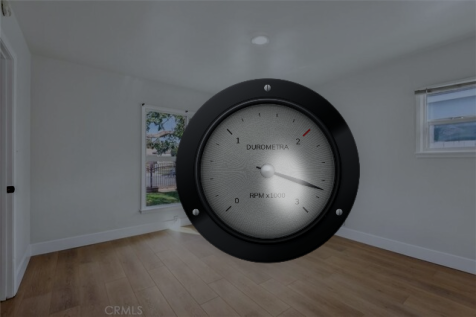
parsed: 2700 rpm
